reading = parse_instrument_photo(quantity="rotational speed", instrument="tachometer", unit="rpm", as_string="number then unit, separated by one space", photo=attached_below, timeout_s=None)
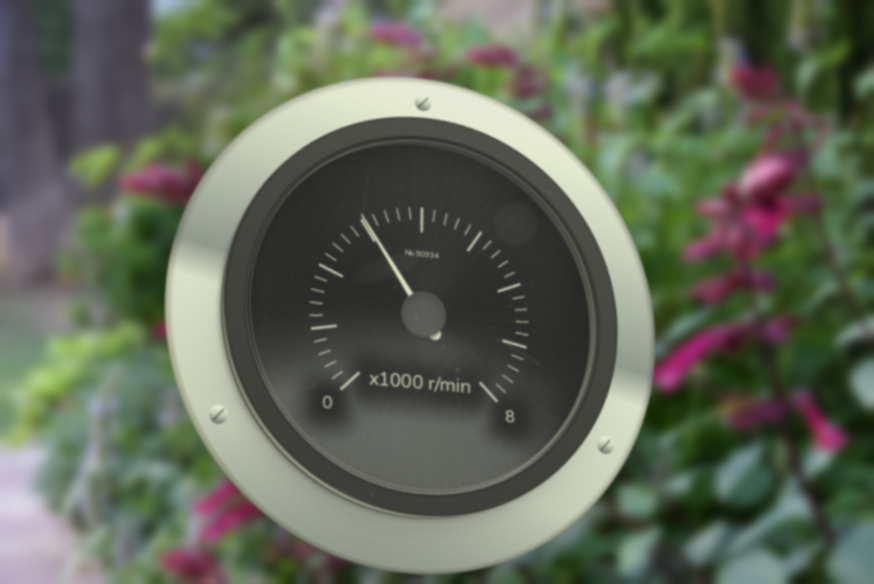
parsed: 3000 rpm
